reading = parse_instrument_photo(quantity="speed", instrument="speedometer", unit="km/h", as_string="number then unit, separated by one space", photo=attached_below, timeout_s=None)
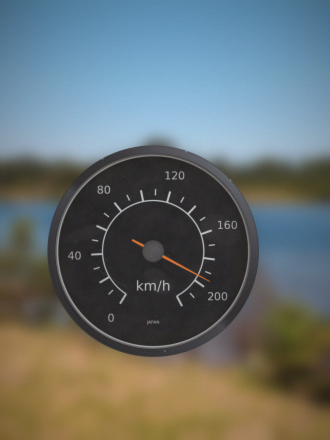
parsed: 195 km/h
